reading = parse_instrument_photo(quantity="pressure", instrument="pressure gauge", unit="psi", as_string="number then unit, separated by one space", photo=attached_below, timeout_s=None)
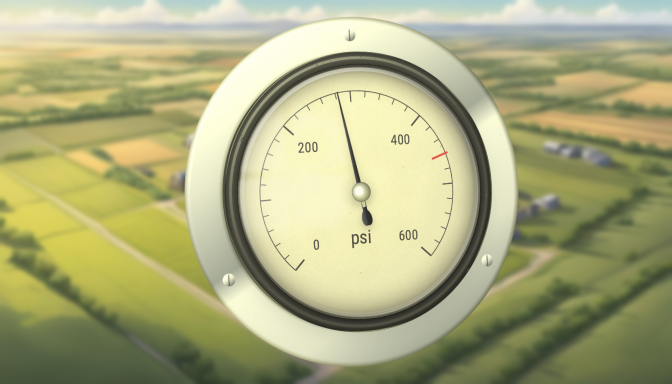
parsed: 280 psi
